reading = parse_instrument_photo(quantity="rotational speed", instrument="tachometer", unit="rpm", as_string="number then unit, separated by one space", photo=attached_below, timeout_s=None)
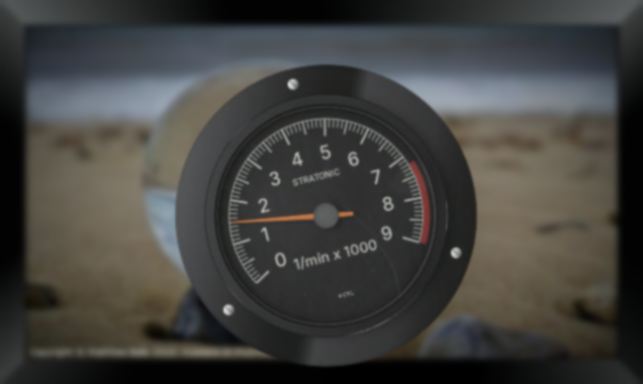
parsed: 1500 rpm
